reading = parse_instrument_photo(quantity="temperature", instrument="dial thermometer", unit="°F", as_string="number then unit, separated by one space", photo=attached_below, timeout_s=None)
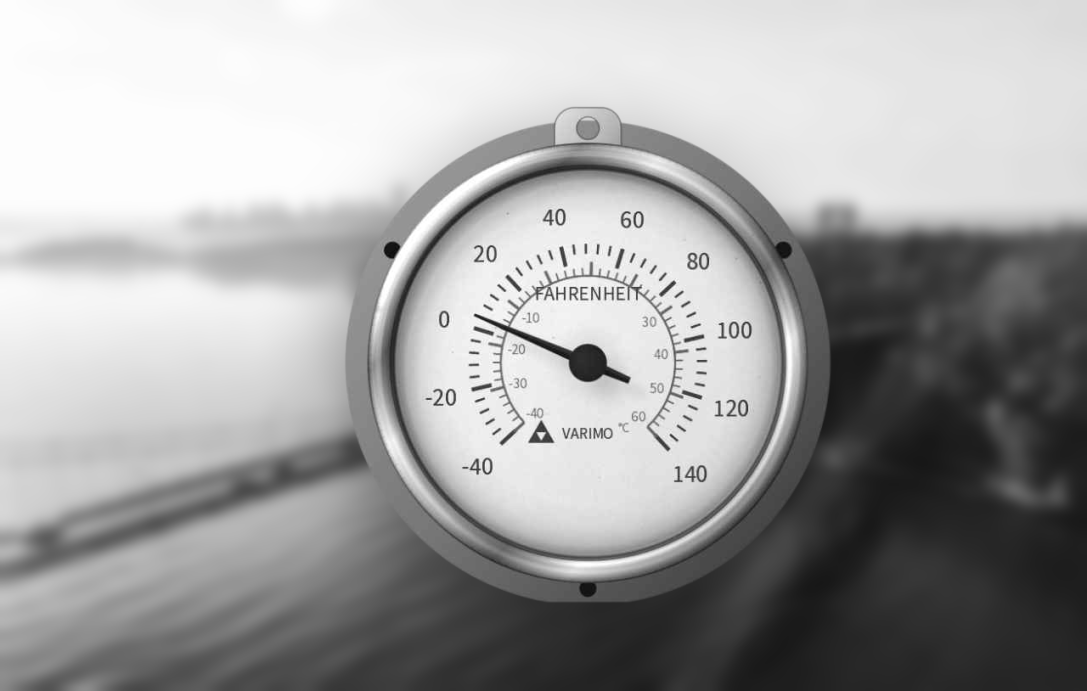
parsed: 4 °F
